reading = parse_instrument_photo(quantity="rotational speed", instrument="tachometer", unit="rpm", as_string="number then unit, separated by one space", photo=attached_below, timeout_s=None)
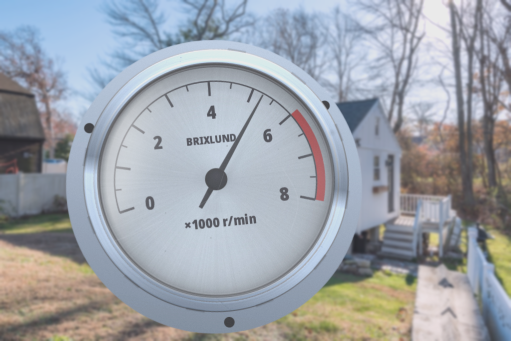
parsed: 5250 rpm
